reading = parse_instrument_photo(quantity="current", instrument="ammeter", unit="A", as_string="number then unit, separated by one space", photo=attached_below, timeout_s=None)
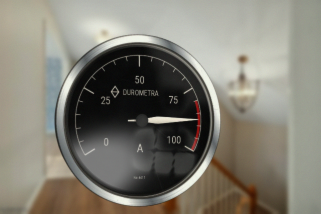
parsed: 87.5 A
